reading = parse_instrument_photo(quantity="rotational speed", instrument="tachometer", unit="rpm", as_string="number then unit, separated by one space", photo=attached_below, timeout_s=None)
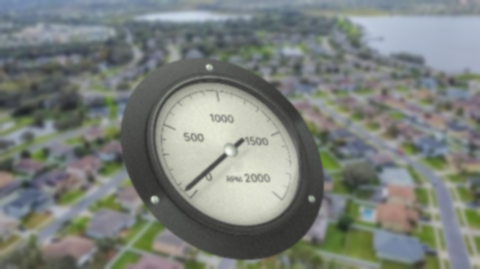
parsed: 50 rpm
